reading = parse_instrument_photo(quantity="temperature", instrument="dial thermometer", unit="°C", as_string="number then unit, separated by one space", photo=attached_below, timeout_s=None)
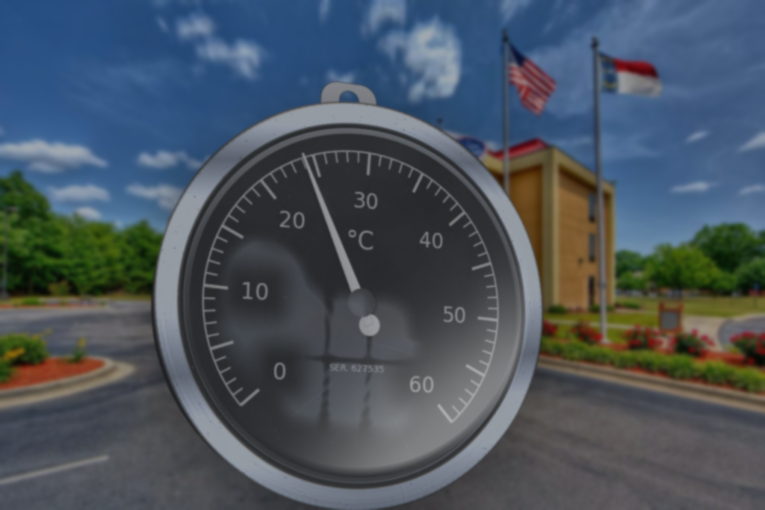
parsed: 24 °C
